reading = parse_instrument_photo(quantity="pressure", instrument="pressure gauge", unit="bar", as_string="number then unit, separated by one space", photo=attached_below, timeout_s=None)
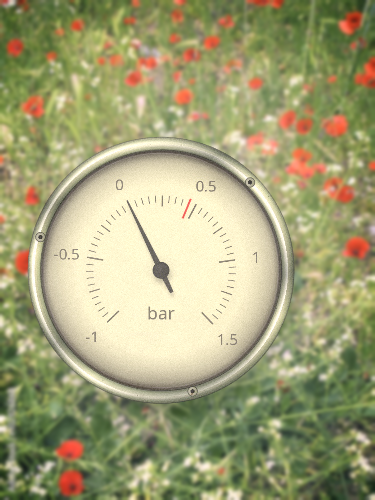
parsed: 0 bar
